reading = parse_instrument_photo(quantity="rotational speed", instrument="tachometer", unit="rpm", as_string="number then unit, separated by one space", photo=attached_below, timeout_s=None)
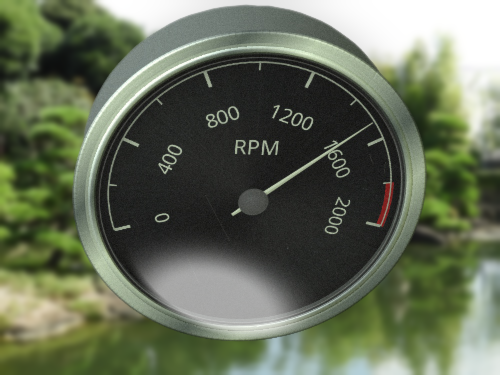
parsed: 1500 rpm
